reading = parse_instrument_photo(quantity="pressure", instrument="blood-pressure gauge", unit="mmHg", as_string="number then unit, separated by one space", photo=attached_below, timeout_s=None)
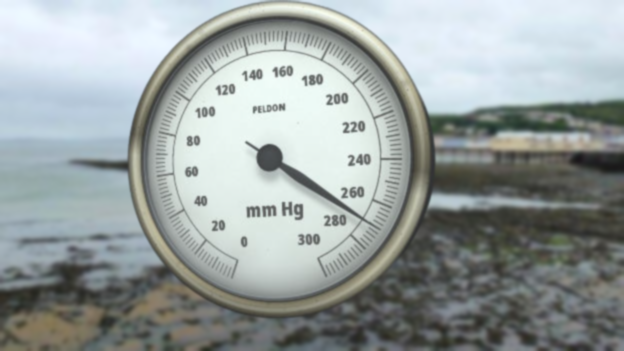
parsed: 270 mmHg
